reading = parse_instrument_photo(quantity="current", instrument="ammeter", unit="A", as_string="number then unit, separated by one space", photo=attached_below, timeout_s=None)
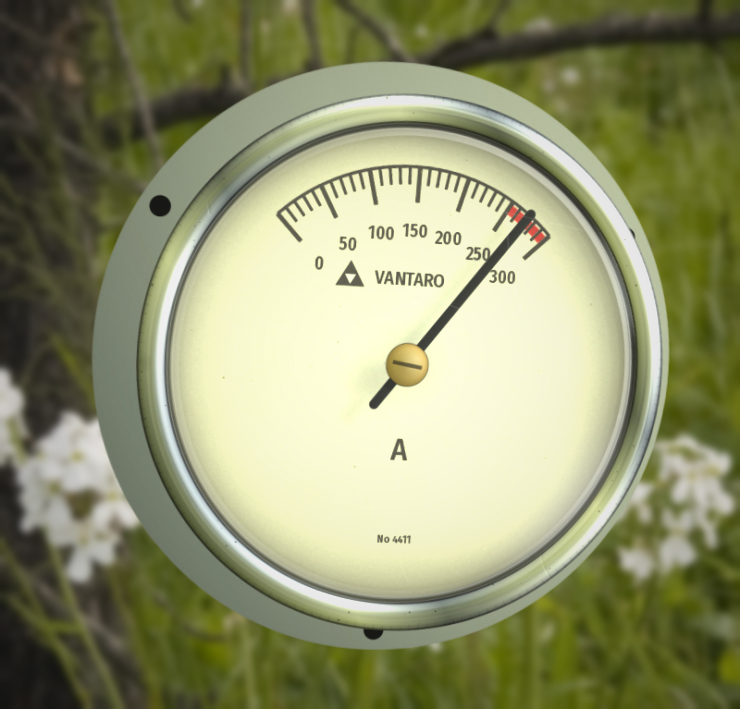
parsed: 270 A
